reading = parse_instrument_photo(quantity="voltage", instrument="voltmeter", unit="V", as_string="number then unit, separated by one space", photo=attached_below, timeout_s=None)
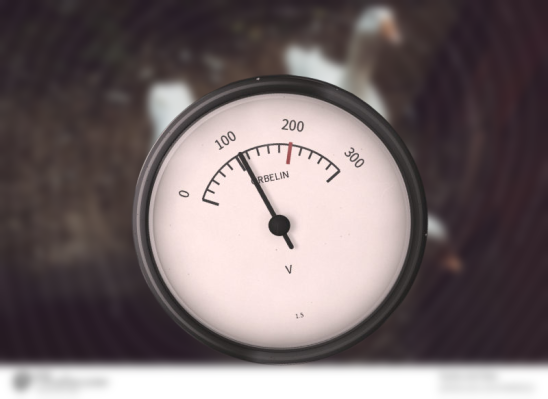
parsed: 110 V
